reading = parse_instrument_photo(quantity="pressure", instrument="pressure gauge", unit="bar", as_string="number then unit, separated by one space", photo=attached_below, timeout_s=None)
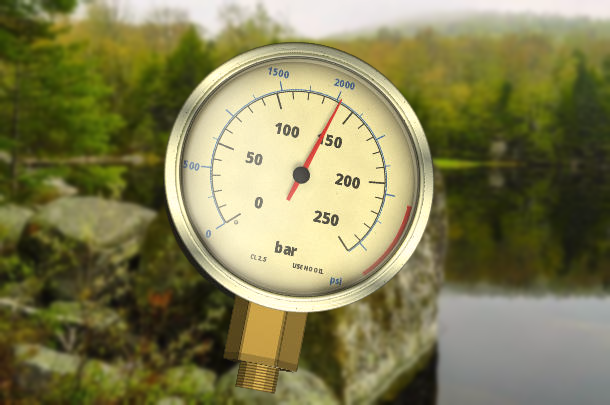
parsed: 140 bar
